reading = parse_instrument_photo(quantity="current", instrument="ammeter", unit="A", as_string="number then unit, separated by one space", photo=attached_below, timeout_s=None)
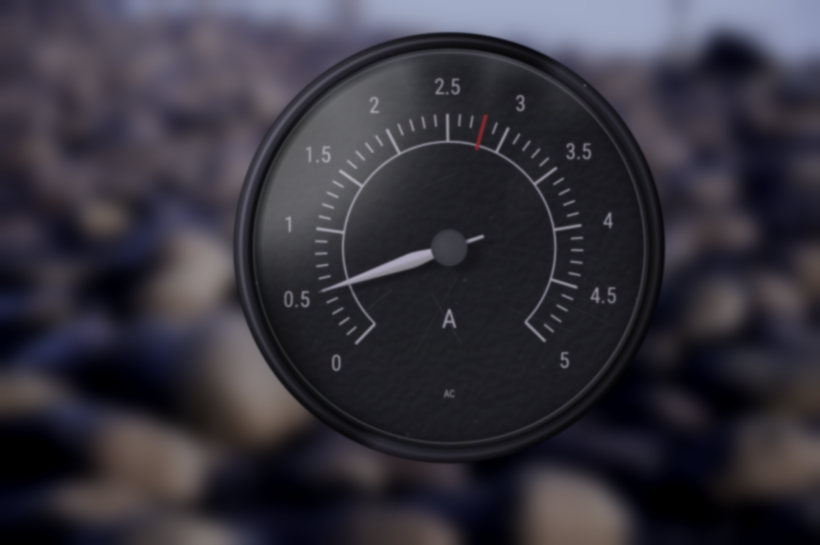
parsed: 0.5 A
